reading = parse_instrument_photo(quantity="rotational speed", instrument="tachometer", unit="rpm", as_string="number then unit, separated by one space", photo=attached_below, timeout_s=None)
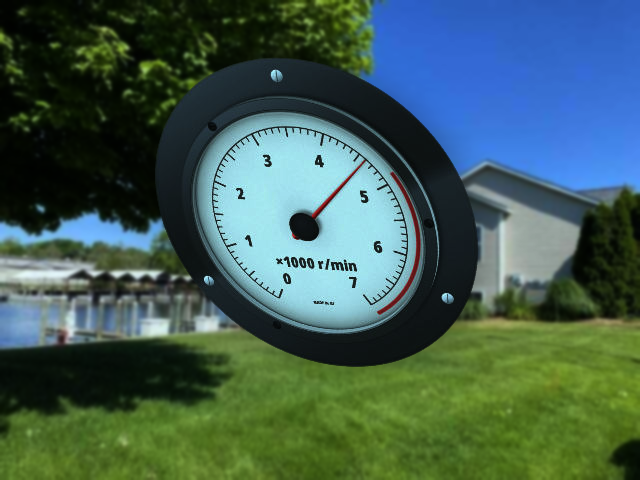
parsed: 4600 rpm
